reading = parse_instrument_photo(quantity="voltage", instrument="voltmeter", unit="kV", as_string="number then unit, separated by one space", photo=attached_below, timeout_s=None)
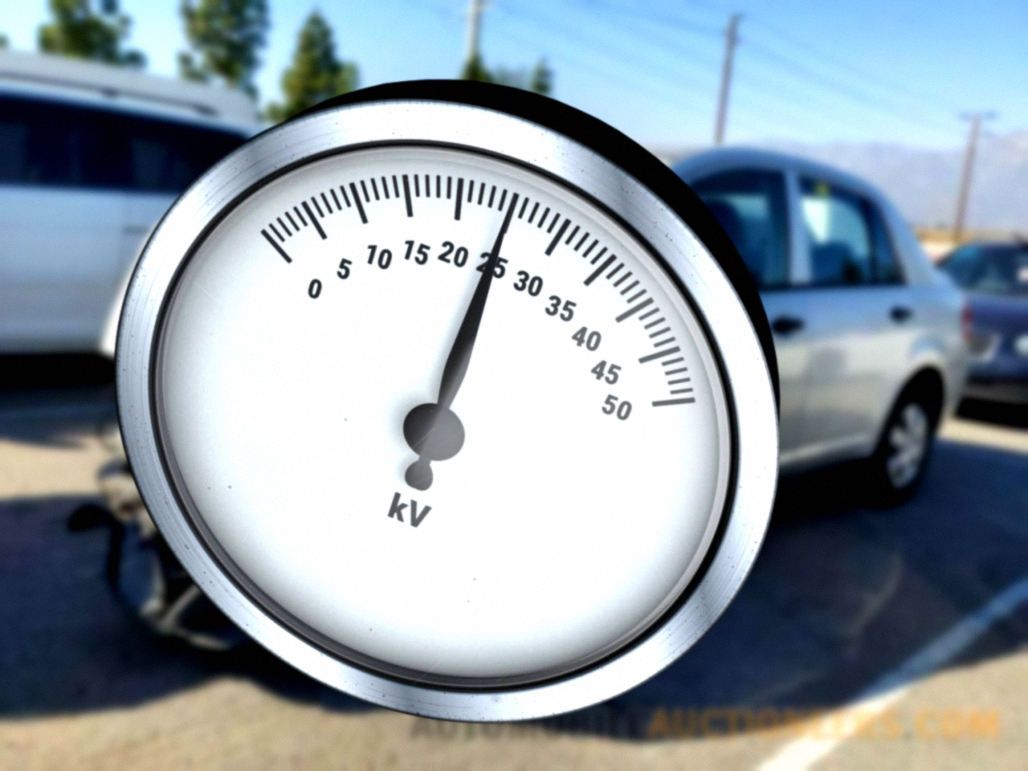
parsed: 25 kV
